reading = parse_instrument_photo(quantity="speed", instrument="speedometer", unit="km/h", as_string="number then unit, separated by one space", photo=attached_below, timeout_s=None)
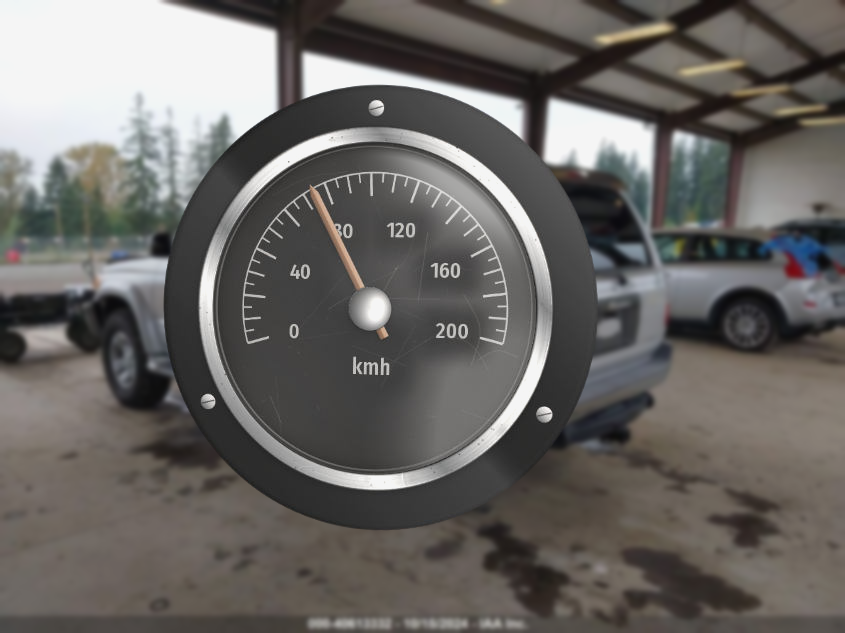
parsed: 75 km/h
